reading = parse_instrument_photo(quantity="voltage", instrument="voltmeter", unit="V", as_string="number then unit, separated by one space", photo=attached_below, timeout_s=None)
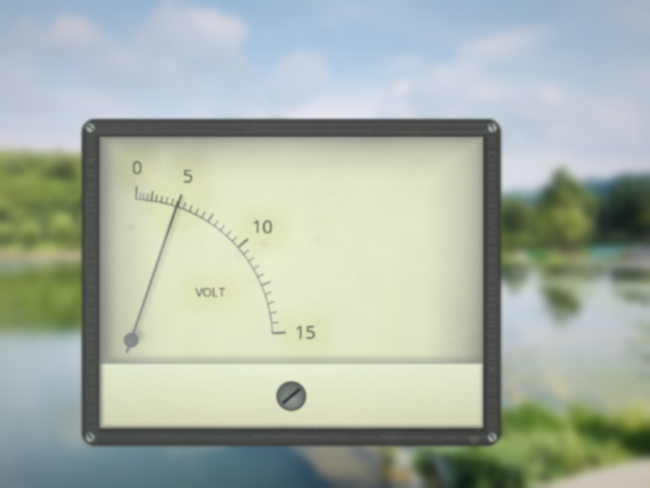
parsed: 5 V
